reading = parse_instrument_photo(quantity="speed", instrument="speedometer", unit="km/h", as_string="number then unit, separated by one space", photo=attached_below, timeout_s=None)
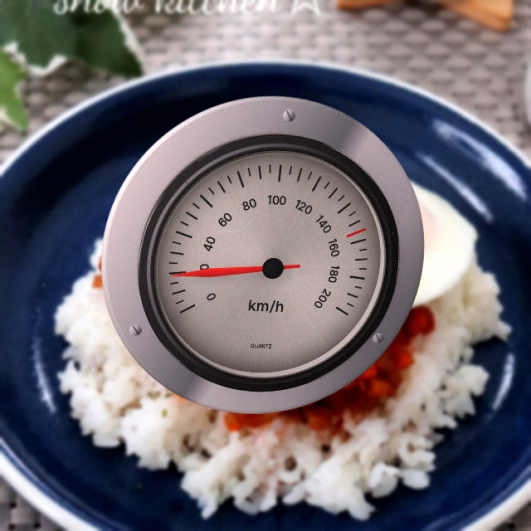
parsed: 20 km/h
